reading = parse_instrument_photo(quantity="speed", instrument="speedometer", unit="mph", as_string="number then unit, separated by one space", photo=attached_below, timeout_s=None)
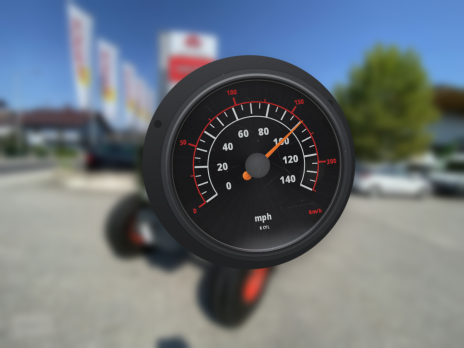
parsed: 100 mph
